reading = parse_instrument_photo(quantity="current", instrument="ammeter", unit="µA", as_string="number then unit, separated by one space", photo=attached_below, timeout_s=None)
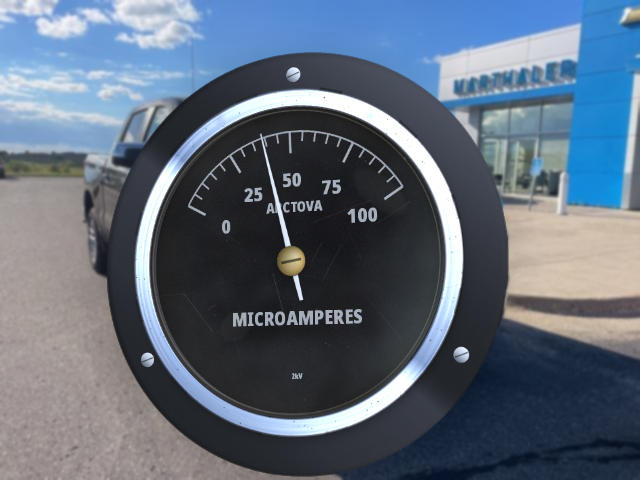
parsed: 40 µA
